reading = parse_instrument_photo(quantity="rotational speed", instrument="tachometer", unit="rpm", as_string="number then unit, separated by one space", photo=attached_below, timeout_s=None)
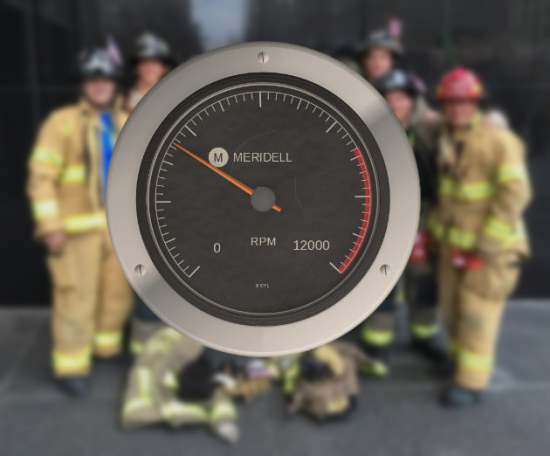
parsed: 3500 rpm
